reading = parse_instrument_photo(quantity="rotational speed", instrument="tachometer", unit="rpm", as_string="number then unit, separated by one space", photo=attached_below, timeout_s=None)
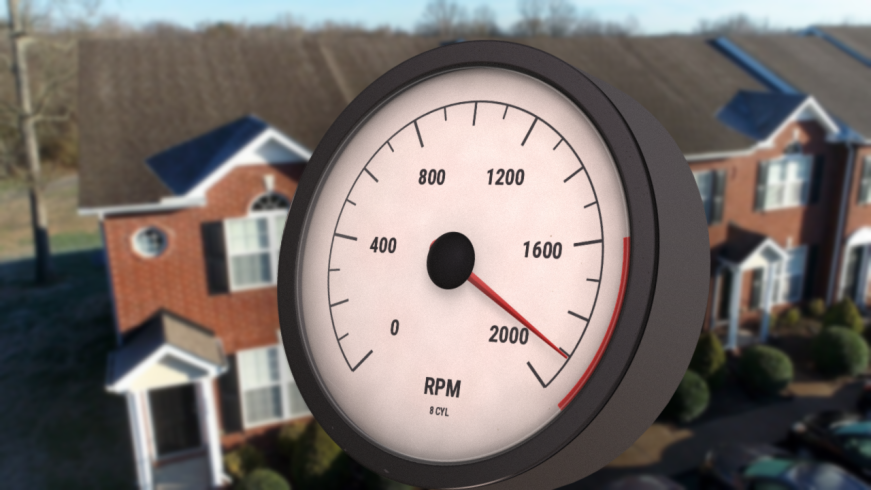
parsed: 1900 rpm
